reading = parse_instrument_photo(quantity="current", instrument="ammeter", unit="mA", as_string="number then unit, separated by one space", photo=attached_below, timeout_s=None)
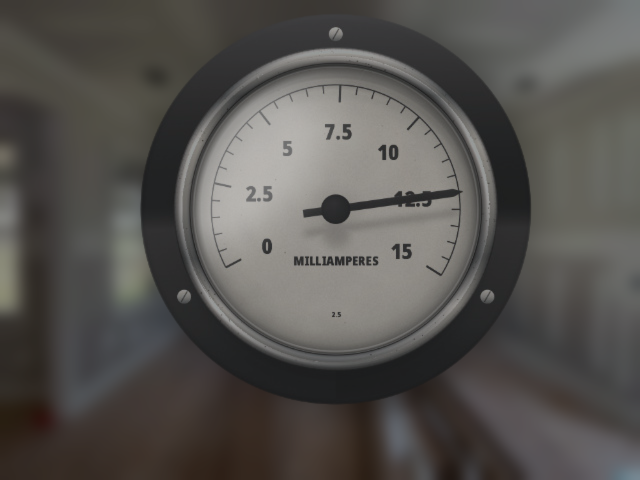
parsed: 12.5 mA
